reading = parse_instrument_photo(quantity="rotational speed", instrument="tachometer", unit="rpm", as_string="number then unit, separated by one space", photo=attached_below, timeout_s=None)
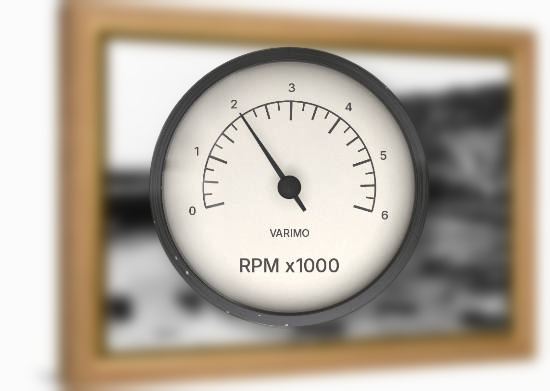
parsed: 2000 rpm
